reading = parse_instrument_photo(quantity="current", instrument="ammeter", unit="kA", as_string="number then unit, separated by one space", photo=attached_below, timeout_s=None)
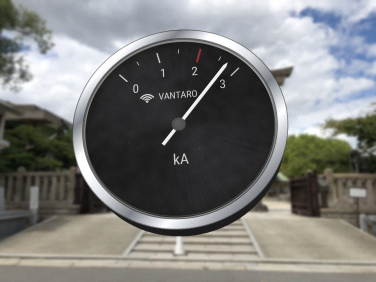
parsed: 2.75 kA
